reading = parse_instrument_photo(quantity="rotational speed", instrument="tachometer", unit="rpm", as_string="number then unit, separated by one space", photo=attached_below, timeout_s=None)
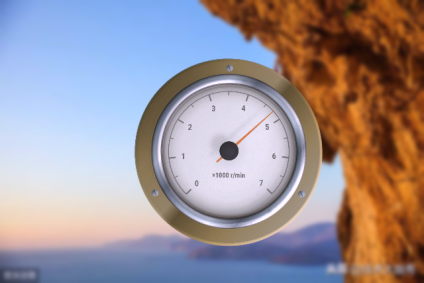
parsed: 4750 rpm
